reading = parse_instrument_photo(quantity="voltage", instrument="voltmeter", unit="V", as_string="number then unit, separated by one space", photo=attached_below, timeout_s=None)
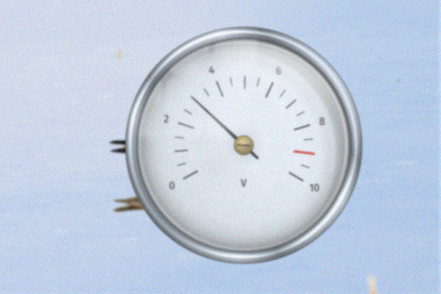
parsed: 3 V
